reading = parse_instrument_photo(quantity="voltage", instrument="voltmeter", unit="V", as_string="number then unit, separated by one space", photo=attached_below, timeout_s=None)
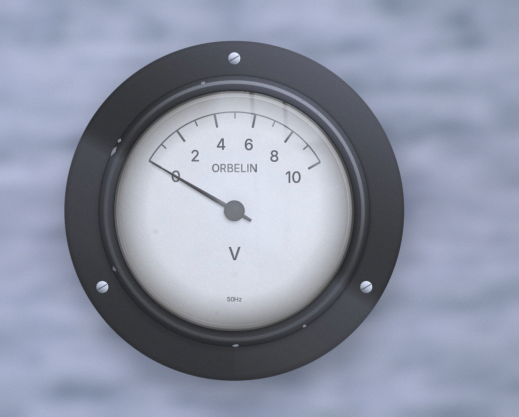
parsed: 0 V
